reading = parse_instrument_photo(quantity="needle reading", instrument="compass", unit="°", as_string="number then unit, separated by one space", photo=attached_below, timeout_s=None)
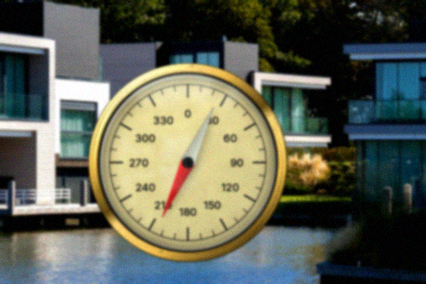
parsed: 205 °
